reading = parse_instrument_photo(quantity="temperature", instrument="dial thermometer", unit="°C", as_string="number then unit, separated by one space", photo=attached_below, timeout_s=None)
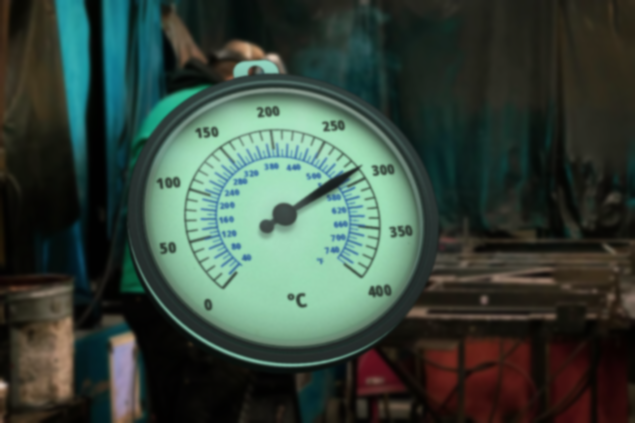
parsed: 290 °C
